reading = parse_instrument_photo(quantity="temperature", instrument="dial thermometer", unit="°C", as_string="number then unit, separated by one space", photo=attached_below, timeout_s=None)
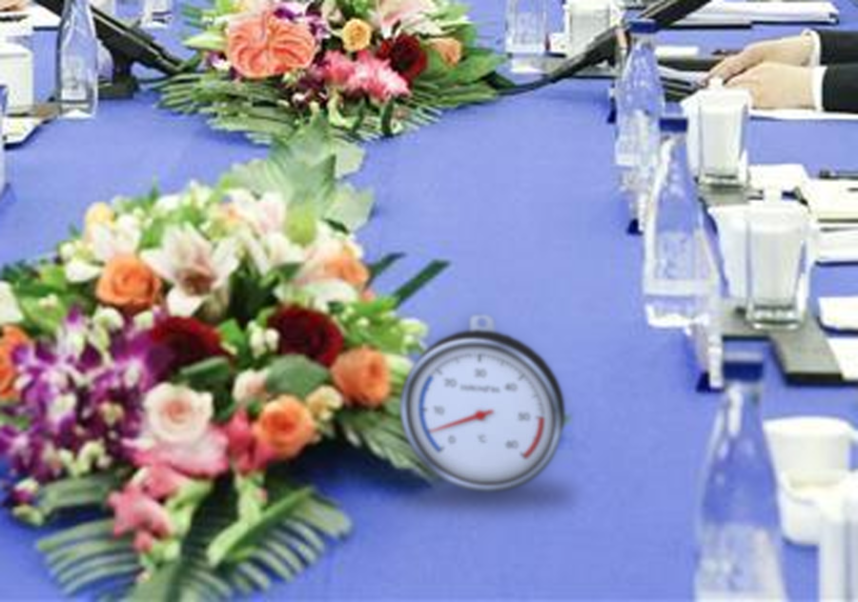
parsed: 5 °C
